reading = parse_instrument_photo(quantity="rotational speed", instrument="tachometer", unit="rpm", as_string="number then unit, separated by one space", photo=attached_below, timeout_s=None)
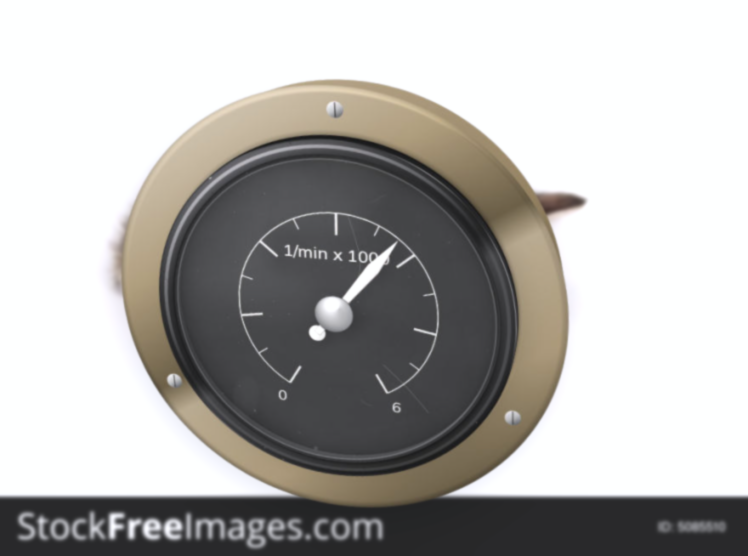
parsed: 3750 rpm
